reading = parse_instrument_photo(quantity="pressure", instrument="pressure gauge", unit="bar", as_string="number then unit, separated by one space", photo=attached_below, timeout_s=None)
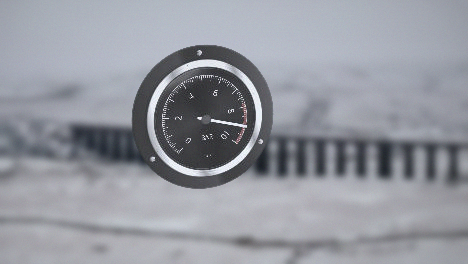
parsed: 9 bar
